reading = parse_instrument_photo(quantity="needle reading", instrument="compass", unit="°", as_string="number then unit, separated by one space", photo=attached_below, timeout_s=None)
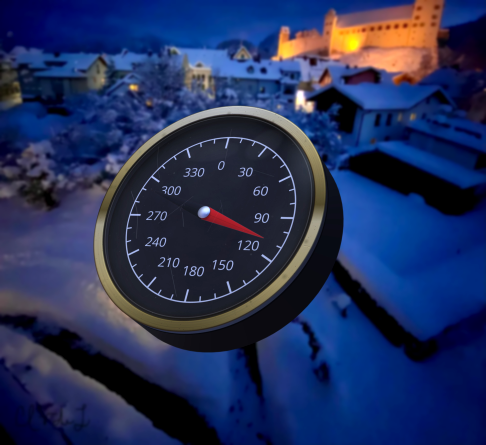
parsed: 110 °
